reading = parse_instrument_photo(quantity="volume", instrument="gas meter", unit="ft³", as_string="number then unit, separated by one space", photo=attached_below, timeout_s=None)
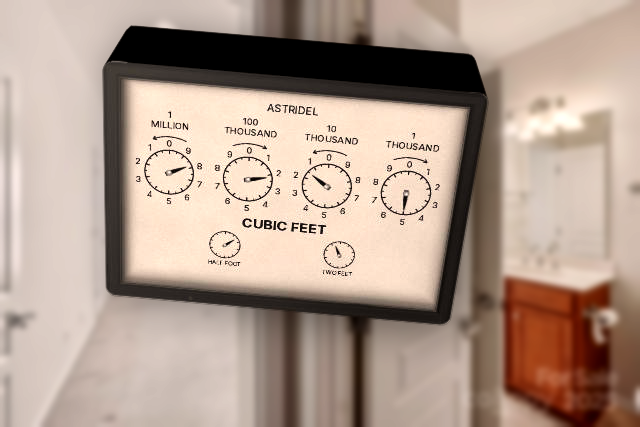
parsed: 821500 ft³
